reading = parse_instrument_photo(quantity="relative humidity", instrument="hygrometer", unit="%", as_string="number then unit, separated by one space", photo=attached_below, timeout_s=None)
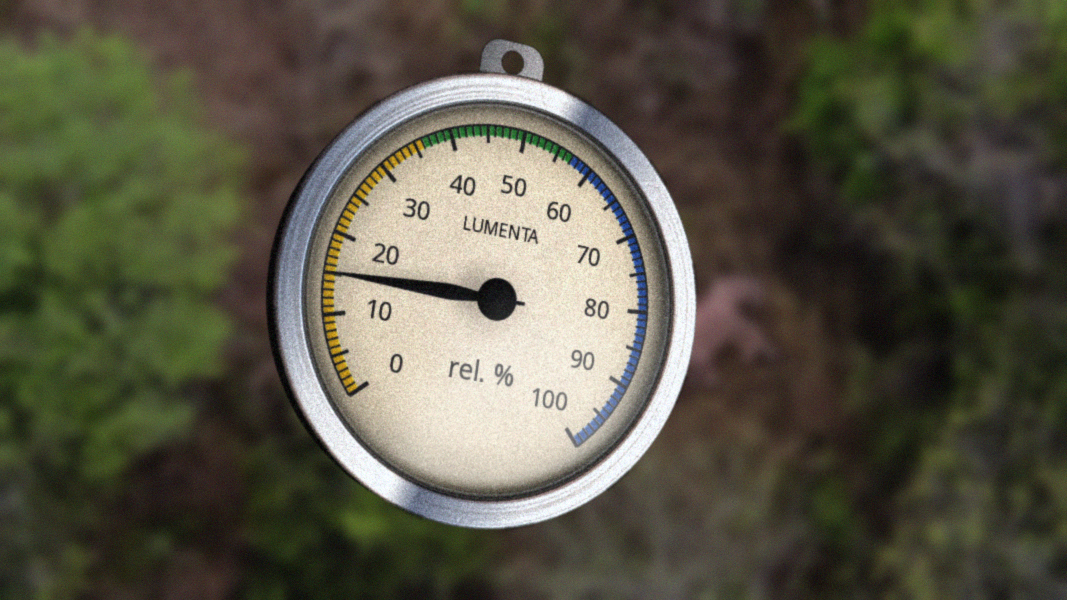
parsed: 15 %
